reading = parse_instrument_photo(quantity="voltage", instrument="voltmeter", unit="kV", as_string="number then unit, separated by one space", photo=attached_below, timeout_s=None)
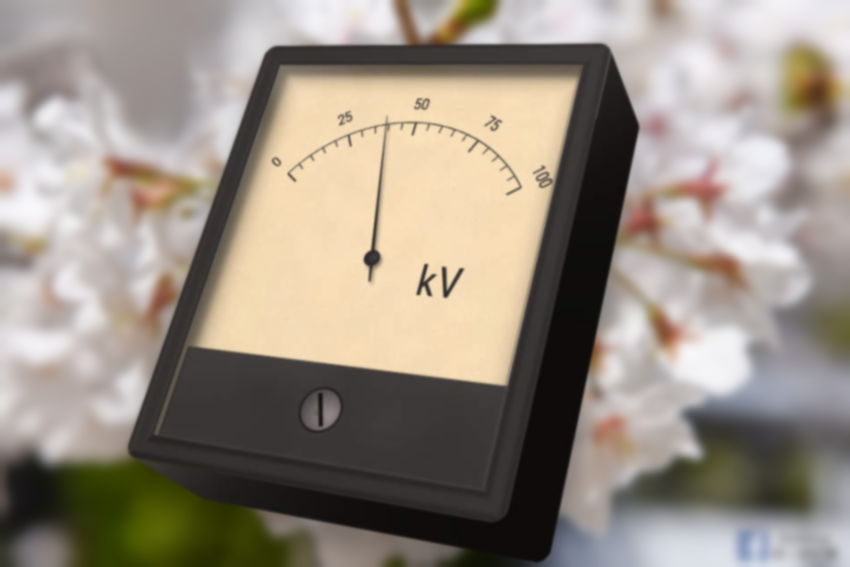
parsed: 40 kV
